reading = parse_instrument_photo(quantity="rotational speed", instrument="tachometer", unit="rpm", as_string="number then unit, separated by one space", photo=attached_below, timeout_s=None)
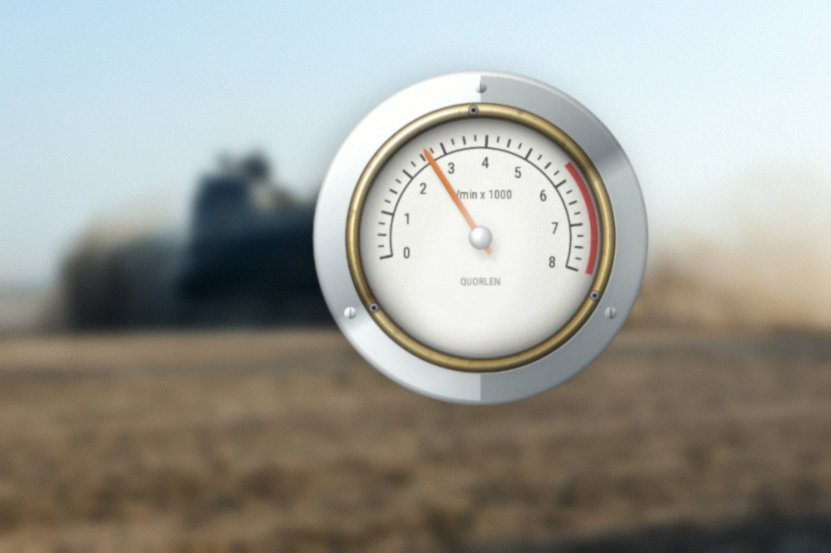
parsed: 2625 rpm
